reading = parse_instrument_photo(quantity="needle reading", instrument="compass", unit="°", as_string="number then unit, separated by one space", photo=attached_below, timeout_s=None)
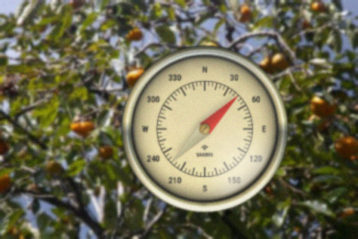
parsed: 45 °
